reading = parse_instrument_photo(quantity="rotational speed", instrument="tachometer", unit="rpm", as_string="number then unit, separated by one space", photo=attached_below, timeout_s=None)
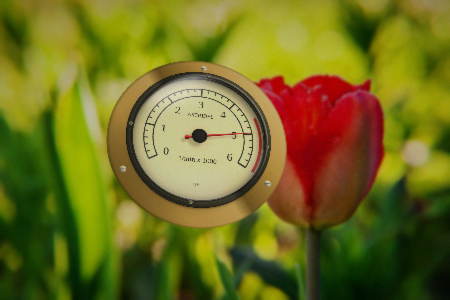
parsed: 5000 rpm
